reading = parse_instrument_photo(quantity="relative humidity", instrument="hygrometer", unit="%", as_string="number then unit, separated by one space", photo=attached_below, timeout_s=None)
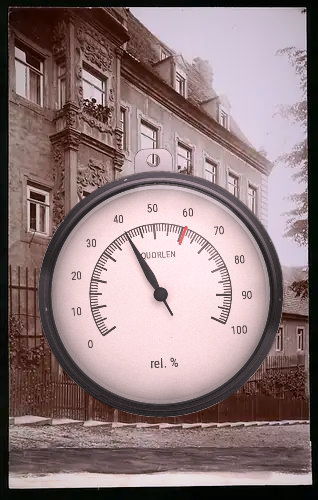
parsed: 40 %
